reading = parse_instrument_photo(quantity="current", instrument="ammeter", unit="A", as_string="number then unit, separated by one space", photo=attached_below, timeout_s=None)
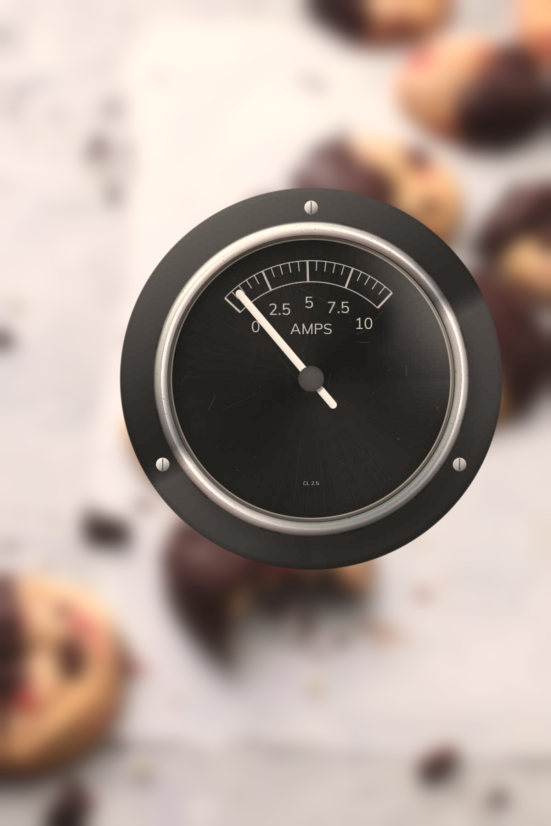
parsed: 0.75 A
